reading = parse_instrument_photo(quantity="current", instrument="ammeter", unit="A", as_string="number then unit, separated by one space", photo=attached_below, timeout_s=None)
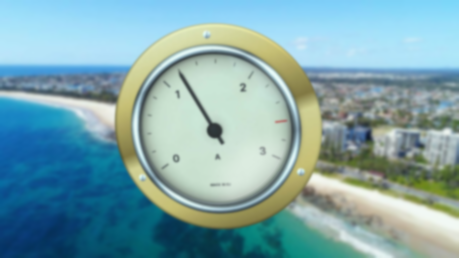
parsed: 1.2 A
